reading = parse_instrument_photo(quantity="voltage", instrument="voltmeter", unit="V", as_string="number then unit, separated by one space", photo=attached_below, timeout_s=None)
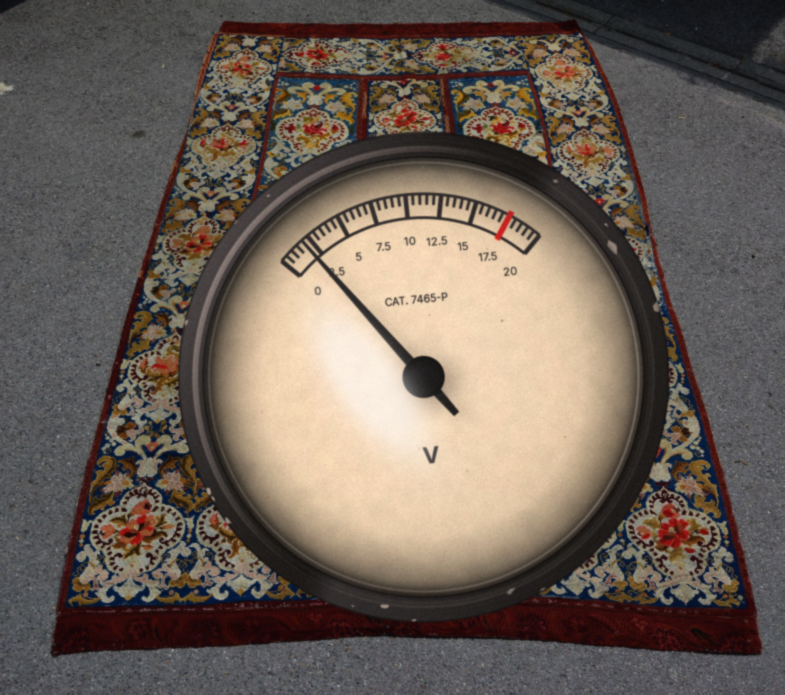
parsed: 2 V
